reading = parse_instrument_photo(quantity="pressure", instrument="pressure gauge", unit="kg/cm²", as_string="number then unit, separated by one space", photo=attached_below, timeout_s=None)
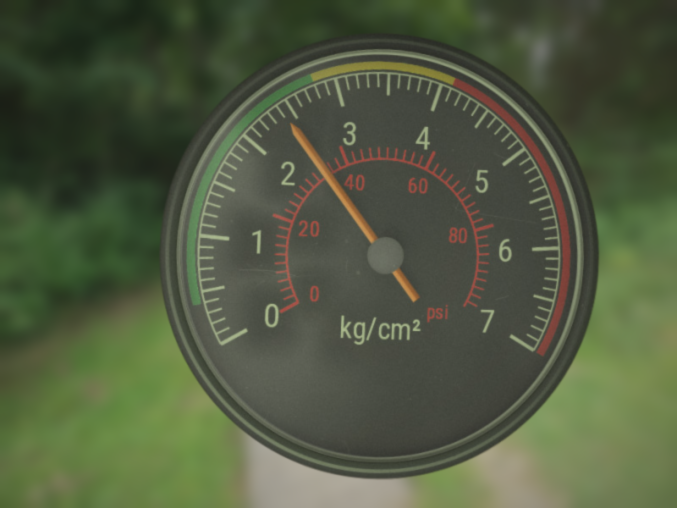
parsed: 2.4 kg/cm²
